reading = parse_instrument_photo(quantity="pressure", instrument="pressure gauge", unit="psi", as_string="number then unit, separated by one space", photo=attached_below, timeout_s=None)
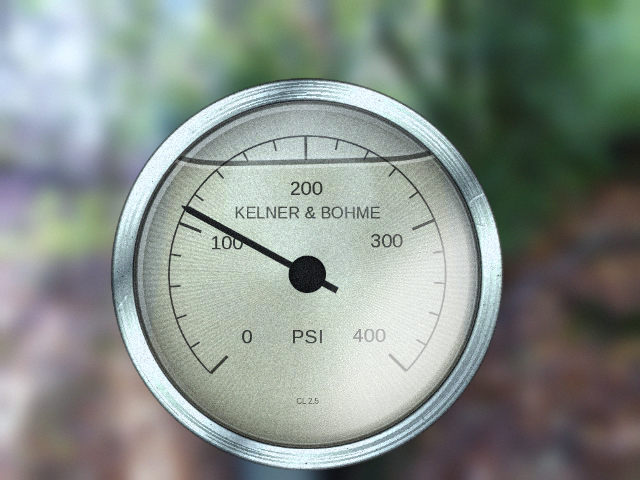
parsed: 110 psi
